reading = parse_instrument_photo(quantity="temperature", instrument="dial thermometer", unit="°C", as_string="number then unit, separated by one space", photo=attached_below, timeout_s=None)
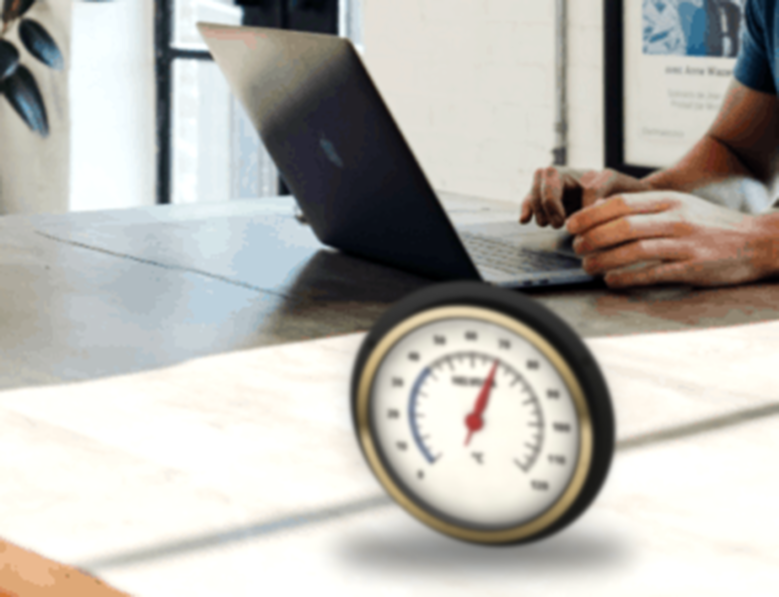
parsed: 70 °C
